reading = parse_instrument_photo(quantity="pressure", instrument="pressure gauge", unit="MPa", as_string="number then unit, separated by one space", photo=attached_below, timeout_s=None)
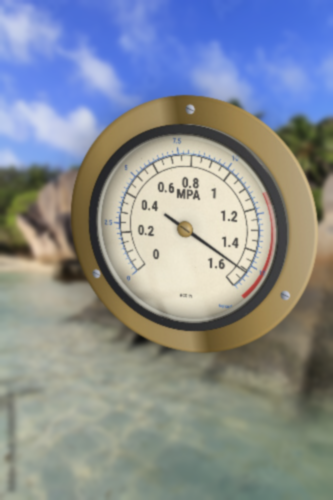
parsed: 1.5 MPa
